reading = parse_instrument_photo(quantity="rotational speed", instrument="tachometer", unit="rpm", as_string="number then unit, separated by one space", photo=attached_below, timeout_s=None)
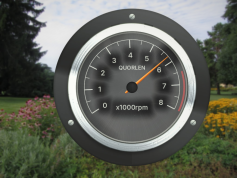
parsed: 5750 rpm
